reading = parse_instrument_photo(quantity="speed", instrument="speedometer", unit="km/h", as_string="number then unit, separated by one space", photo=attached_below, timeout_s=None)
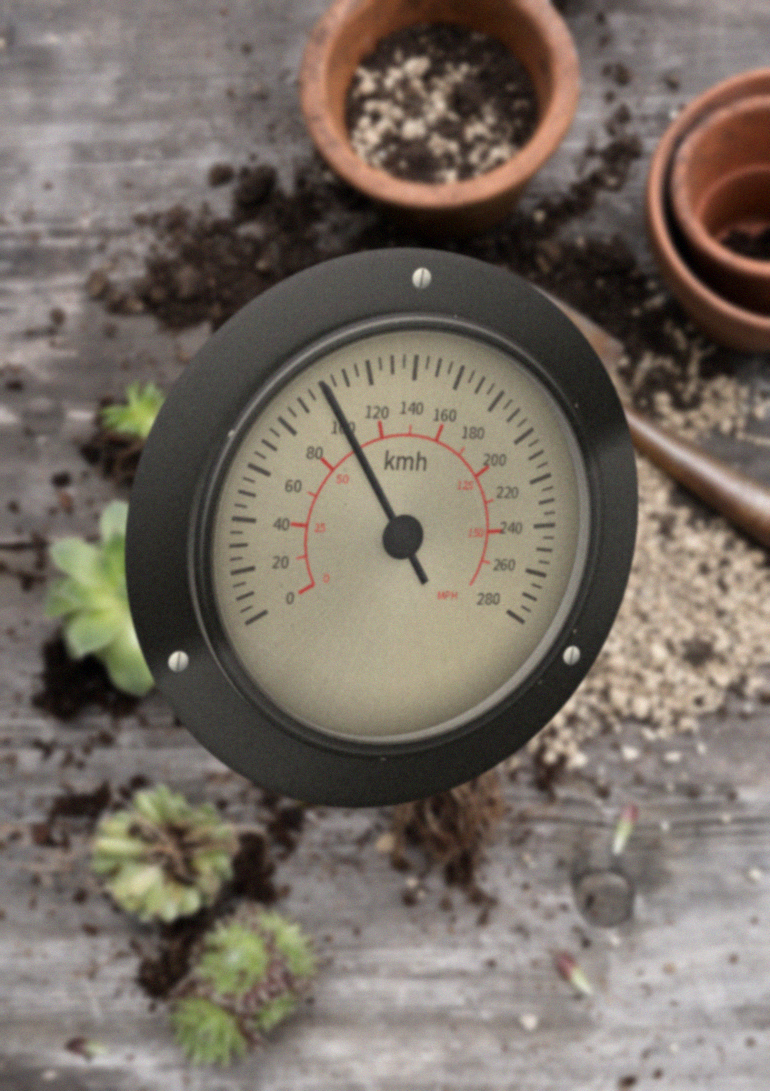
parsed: 100 km/h
